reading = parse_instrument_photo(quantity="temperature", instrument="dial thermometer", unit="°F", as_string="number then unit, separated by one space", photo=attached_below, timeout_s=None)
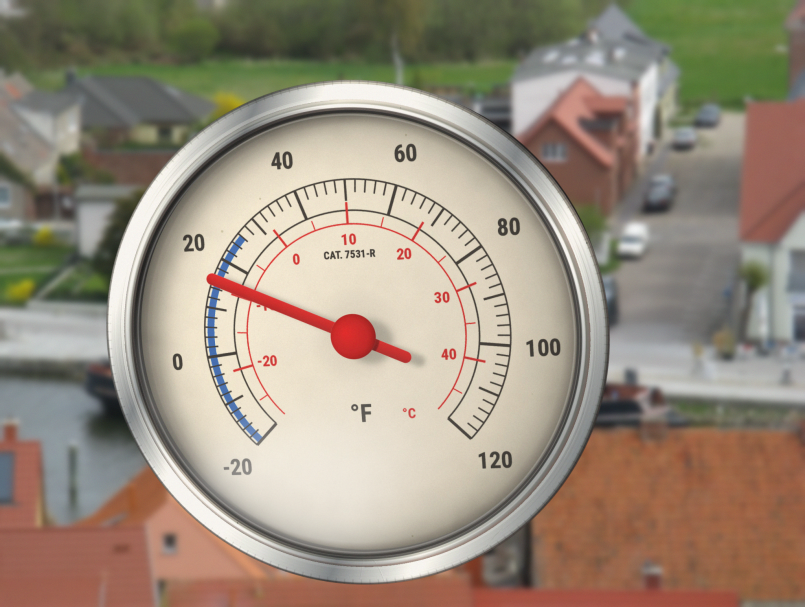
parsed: 16 °F
